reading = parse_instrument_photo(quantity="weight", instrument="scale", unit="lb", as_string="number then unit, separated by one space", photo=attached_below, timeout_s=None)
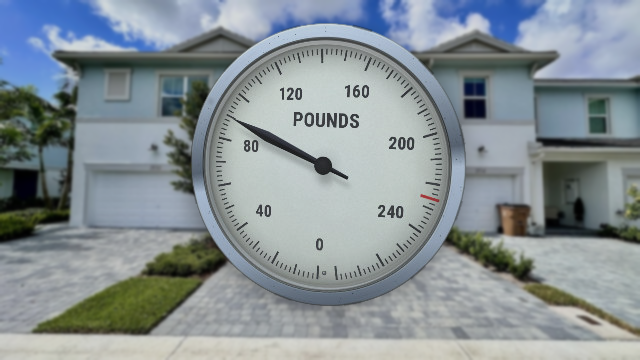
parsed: 90 lb
